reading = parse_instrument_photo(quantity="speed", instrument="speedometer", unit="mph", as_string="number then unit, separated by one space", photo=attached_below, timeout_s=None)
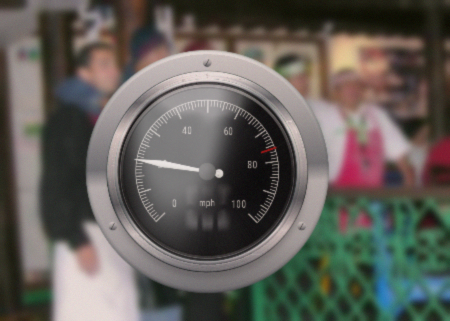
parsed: 20 mph
